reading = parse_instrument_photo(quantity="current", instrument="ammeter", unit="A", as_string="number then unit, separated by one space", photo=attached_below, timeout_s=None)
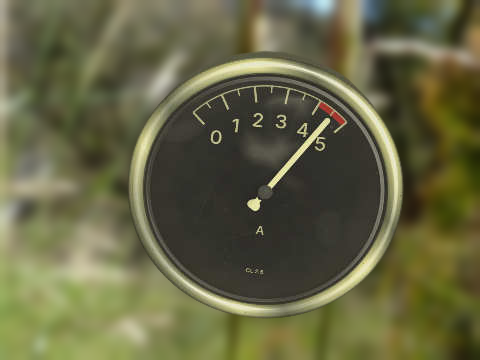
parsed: 4.5 A
